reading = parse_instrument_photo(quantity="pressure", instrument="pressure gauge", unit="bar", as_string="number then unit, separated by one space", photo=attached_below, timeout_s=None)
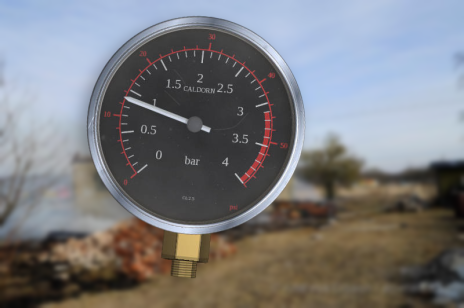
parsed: 0.9 bar
